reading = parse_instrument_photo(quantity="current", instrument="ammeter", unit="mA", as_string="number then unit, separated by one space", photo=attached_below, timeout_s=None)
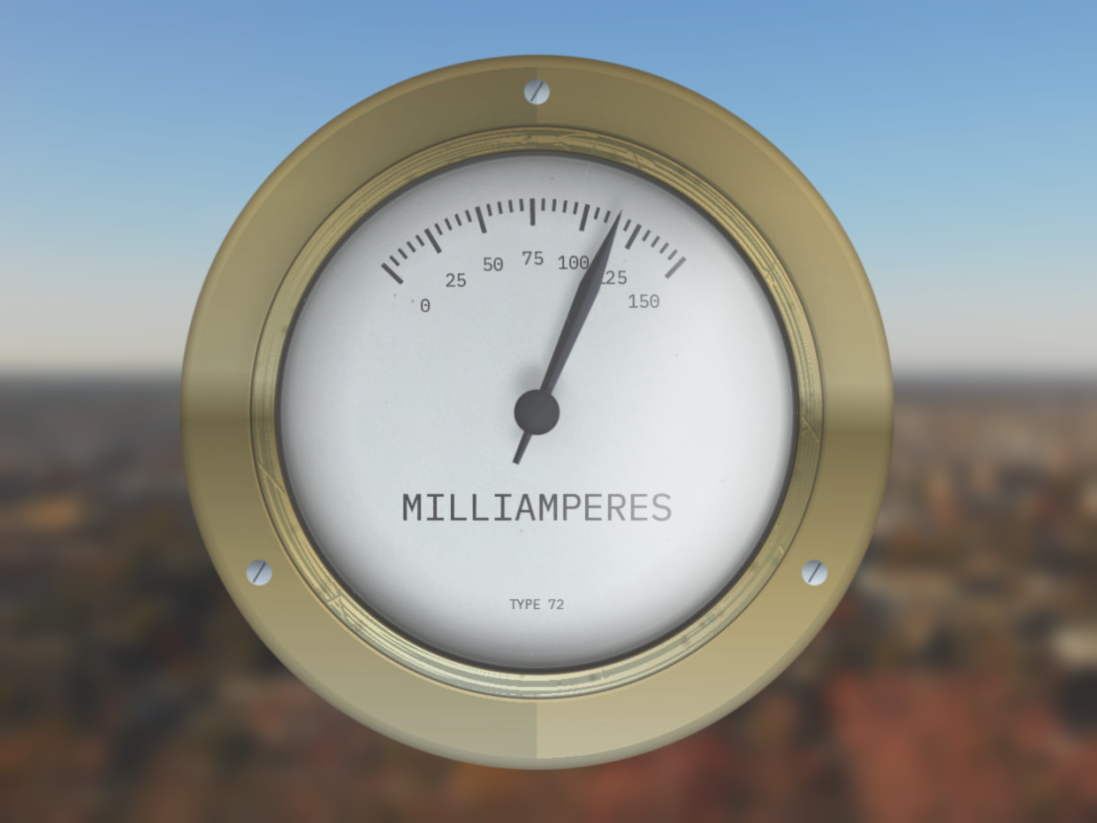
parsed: 115 mA
